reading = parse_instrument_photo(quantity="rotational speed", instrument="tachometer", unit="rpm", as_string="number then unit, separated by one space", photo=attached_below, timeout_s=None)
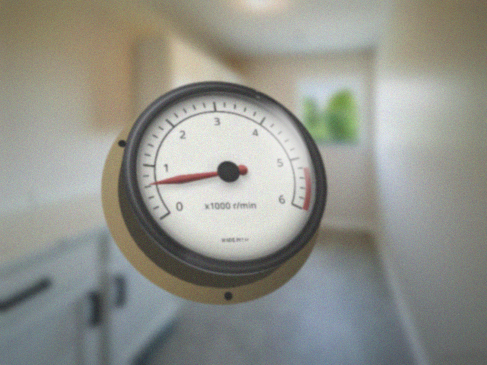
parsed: 600 rpm
